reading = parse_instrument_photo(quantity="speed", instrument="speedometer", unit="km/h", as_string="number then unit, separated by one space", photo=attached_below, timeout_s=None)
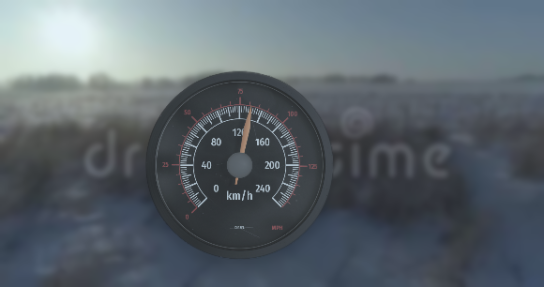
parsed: 130 km/h
